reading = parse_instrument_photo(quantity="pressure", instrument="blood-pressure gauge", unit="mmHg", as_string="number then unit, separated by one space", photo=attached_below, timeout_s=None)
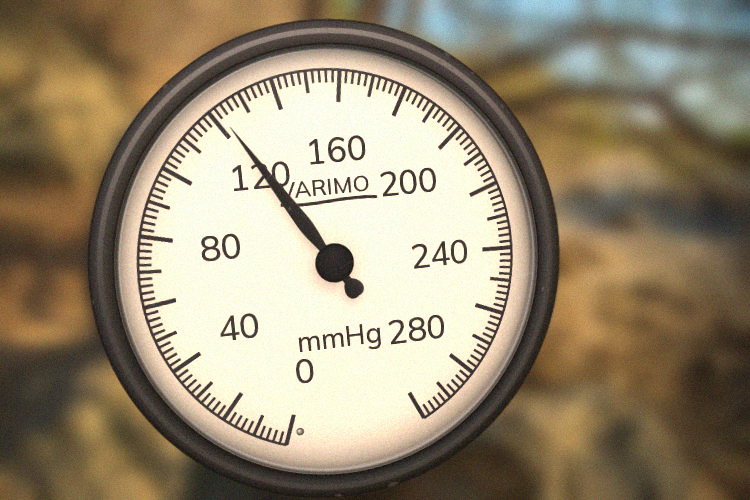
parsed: 122 mmHg
